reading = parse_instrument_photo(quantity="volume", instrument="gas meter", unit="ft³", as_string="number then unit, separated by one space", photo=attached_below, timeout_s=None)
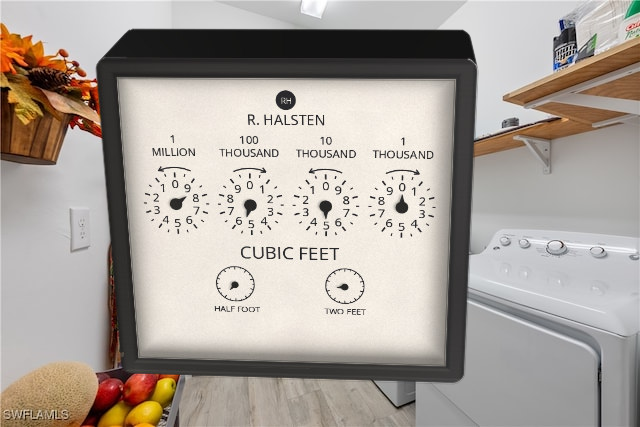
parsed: 855000 ft³
